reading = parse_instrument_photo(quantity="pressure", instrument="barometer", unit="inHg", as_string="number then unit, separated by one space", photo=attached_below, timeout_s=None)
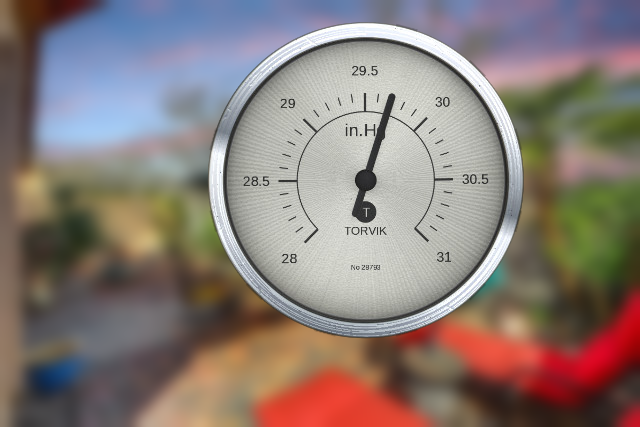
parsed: 29.7 inHg
